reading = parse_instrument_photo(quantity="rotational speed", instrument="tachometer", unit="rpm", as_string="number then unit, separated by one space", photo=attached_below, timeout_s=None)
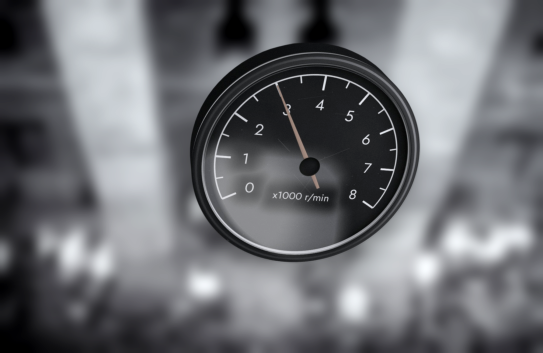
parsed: 3000 rpm
